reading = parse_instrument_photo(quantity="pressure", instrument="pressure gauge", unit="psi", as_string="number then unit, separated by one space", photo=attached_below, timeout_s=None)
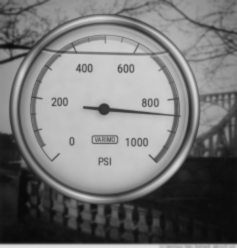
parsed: 850 psi
